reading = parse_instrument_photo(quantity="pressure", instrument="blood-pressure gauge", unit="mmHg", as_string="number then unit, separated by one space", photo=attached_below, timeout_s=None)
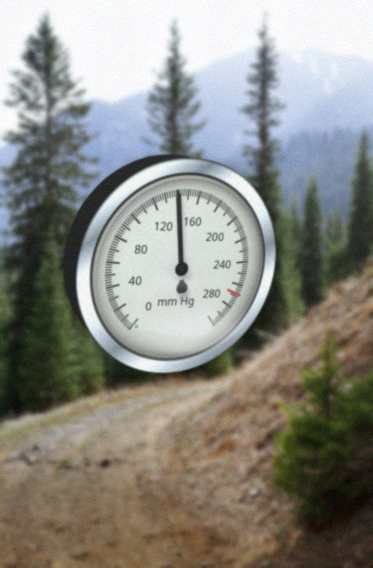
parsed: 140 mmHg
